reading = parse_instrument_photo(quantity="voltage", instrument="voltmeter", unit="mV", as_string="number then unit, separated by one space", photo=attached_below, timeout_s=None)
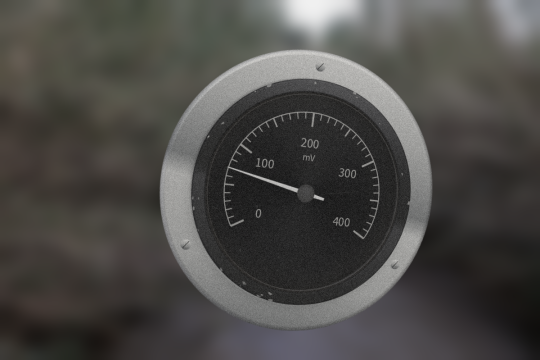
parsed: 70 mV
